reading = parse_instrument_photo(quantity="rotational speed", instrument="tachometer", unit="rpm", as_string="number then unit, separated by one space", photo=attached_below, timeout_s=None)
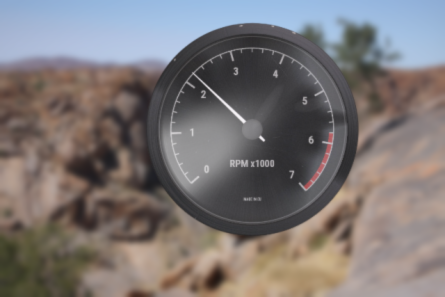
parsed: 2200 rpm
